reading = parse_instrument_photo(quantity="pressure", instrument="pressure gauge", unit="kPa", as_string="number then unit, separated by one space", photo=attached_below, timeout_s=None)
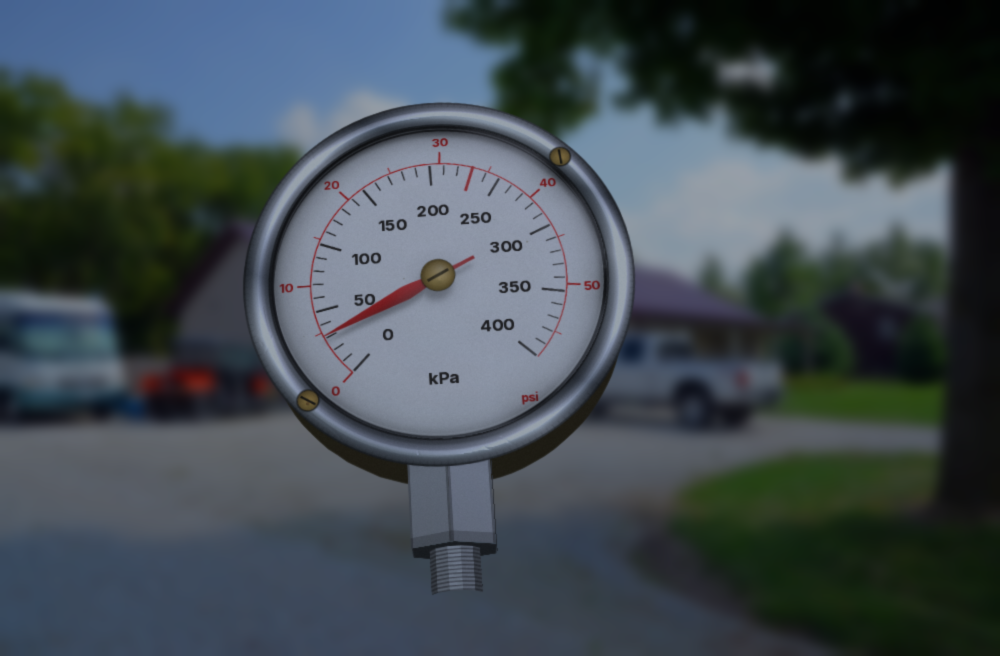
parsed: 30 kPa
